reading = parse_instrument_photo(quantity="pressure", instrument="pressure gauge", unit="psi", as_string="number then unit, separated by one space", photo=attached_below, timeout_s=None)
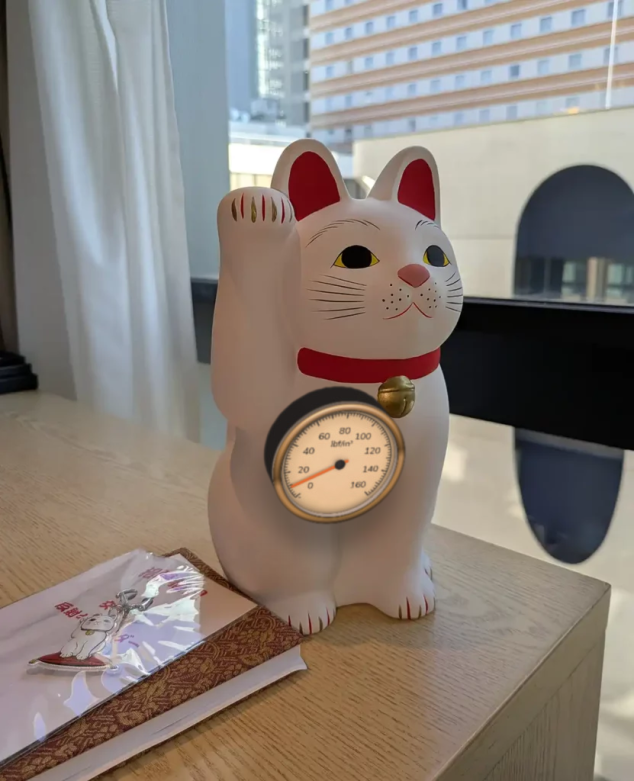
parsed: 10 psi
